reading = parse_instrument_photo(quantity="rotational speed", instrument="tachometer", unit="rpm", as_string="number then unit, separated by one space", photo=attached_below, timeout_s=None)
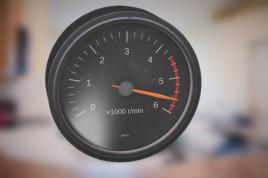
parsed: 5600 rpm
